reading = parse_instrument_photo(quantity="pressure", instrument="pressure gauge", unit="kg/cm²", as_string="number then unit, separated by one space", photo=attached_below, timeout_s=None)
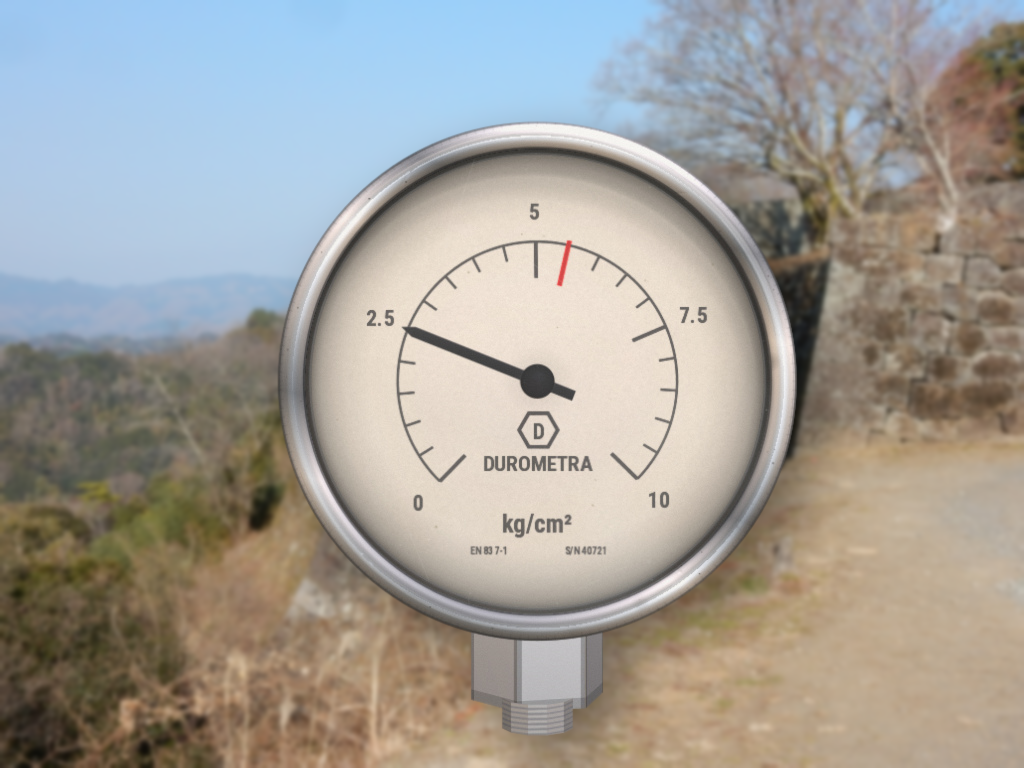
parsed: 2.5 kg/cm²
